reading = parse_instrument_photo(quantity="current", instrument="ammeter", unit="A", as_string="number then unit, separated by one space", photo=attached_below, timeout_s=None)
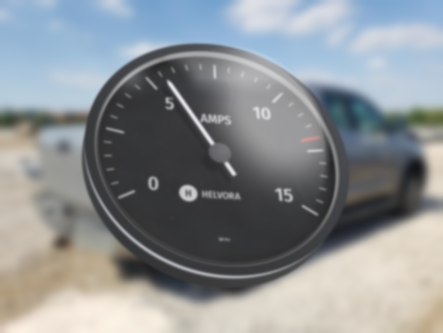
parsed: 5.5 A
